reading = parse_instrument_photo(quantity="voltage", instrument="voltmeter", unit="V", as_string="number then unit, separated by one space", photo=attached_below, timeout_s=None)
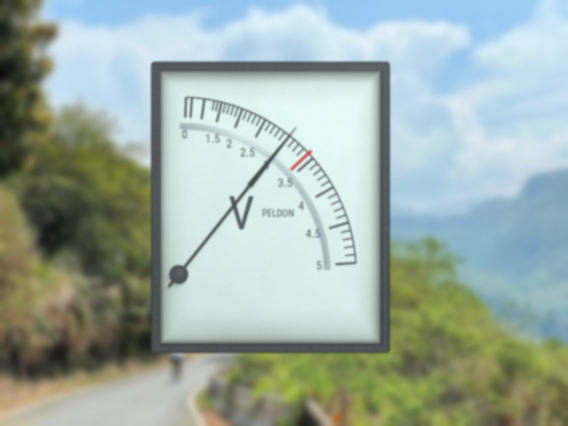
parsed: 3 V
